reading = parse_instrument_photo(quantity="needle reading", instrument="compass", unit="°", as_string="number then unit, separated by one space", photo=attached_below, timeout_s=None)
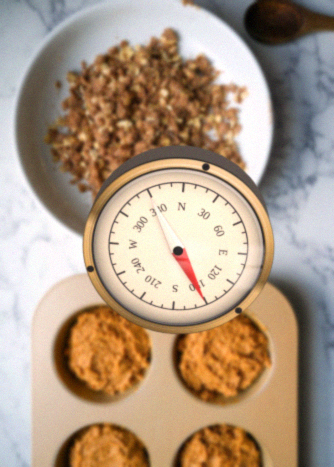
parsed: 150 °
